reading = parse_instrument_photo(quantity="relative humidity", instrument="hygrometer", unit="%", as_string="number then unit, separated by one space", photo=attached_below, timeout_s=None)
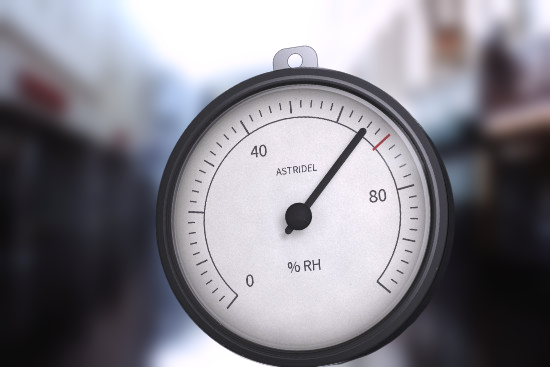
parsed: 66 %
